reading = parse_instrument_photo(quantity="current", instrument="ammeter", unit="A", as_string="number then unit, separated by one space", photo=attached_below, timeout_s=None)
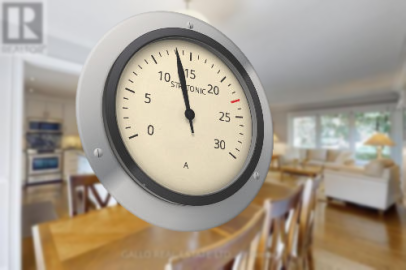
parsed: 13 A
